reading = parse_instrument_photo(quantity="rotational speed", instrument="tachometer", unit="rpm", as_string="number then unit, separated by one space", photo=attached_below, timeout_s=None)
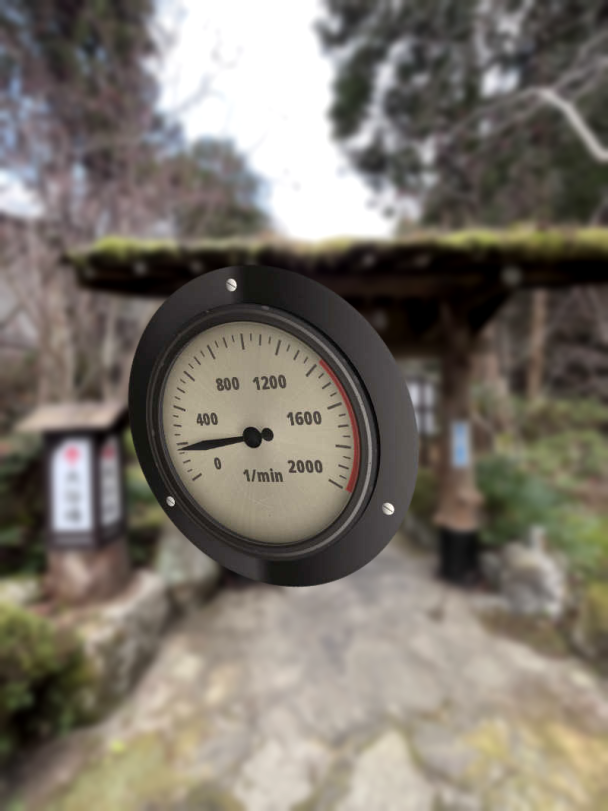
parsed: 175 rpm
